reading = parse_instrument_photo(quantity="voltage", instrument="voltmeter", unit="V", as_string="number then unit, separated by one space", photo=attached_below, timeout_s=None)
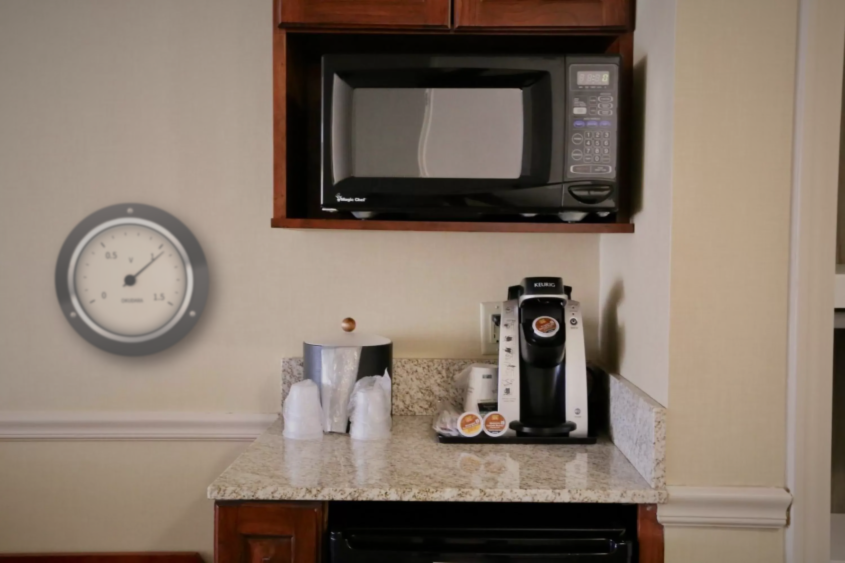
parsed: 1.05 V
